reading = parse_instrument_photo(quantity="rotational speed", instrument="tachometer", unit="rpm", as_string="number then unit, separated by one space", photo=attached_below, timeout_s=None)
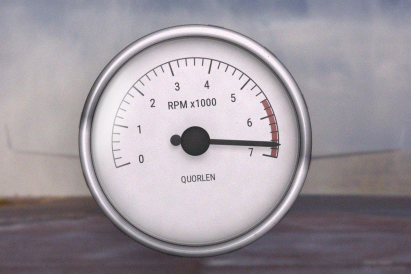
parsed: 6700 rpm
